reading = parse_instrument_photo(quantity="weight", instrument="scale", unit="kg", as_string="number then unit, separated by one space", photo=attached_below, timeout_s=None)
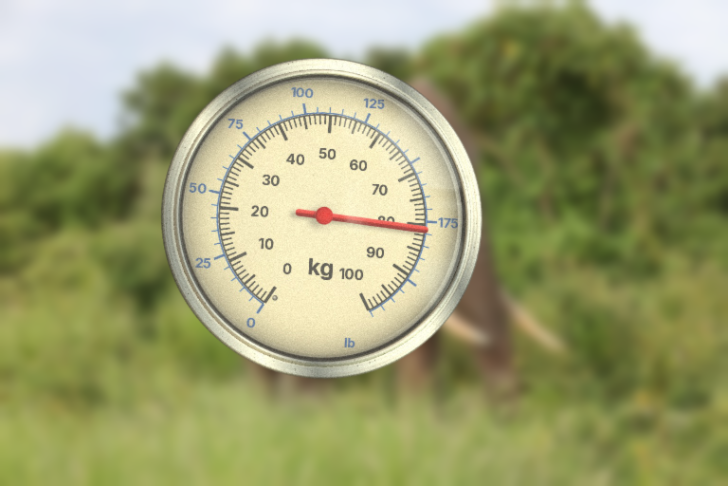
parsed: 81 kg
